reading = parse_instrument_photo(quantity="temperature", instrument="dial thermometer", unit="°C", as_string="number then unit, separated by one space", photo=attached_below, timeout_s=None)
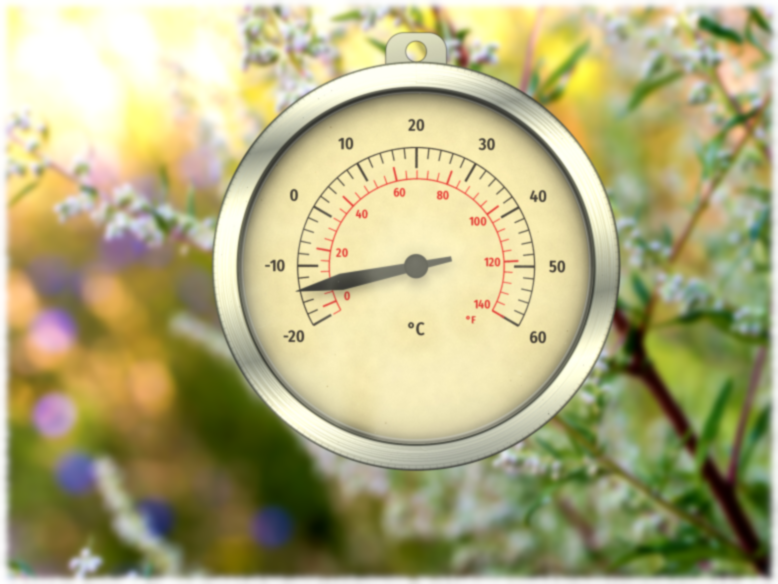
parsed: -14 °C
